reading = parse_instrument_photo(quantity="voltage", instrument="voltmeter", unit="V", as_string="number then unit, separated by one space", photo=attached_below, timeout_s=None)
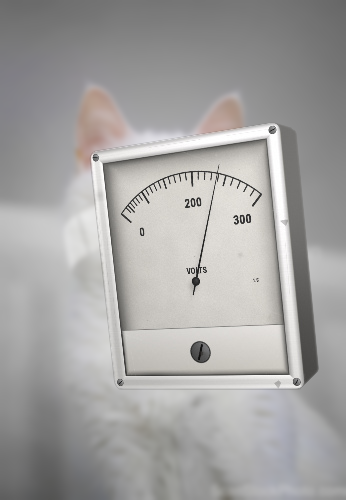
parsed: 240 V
